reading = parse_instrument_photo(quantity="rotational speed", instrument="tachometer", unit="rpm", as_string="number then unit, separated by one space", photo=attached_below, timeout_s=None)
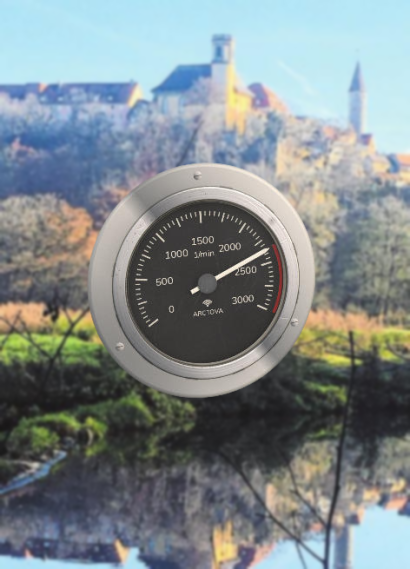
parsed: 2350 rpm
